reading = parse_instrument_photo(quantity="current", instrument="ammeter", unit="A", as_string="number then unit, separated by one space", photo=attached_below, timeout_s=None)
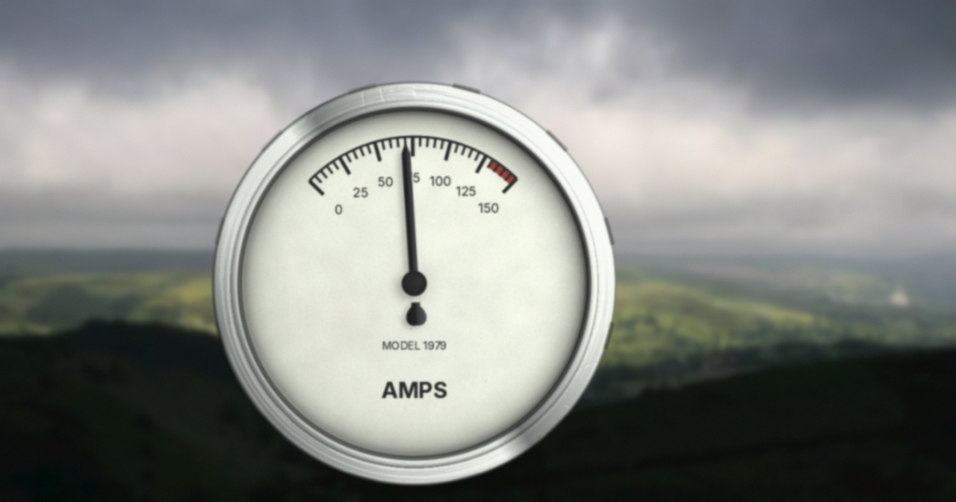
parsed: 70 A
